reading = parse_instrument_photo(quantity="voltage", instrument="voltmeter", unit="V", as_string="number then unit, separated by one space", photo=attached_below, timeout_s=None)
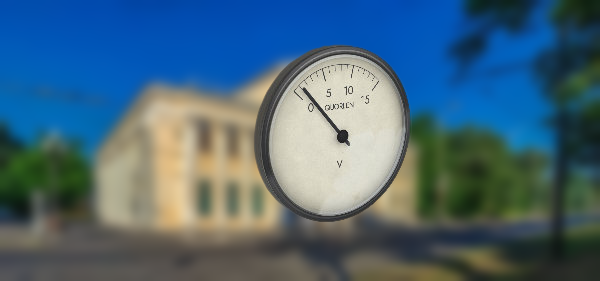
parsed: 1 V
